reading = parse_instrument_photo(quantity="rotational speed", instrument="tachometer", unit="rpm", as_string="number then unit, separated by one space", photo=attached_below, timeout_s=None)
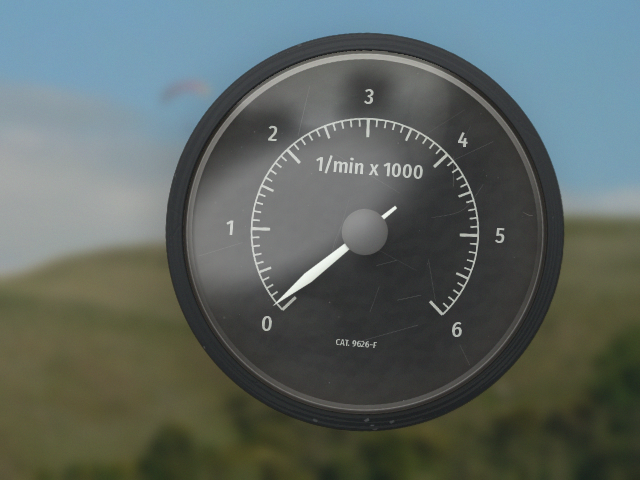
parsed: 100 rpm
